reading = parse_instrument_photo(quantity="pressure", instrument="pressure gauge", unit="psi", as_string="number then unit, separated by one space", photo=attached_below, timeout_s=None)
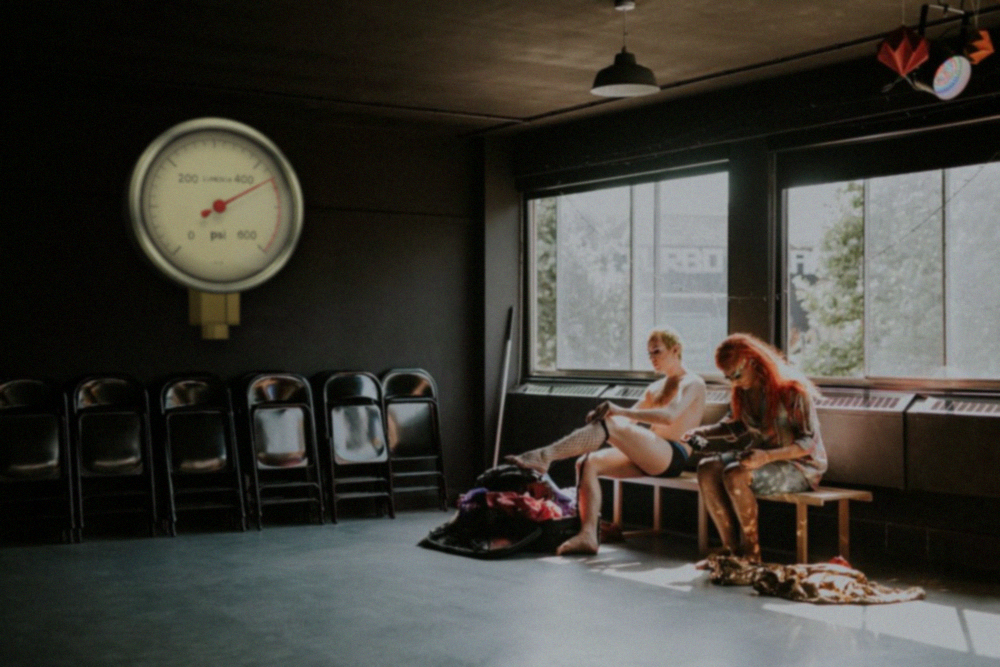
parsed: 440 psi
